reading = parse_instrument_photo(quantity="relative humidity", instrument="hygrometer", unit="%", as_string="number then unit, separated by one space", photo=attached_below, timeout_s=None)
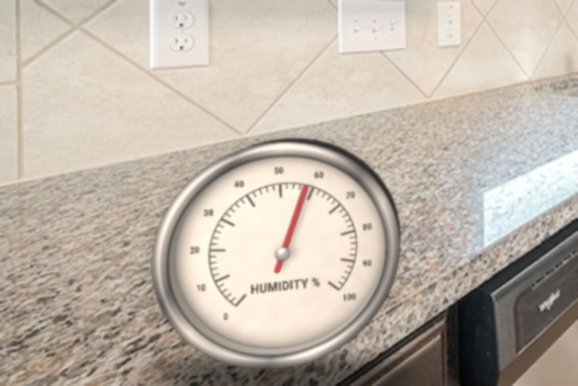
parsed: 58 %
